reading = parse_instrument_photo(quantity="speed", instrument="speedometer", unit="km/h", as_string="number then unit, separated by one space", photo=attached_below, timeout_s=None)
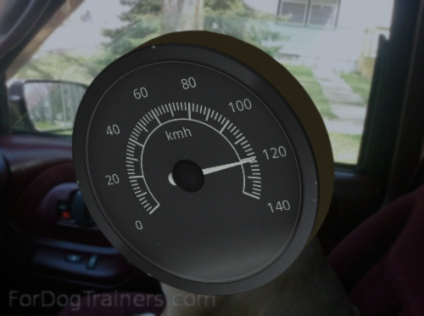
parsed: 120 km/h
